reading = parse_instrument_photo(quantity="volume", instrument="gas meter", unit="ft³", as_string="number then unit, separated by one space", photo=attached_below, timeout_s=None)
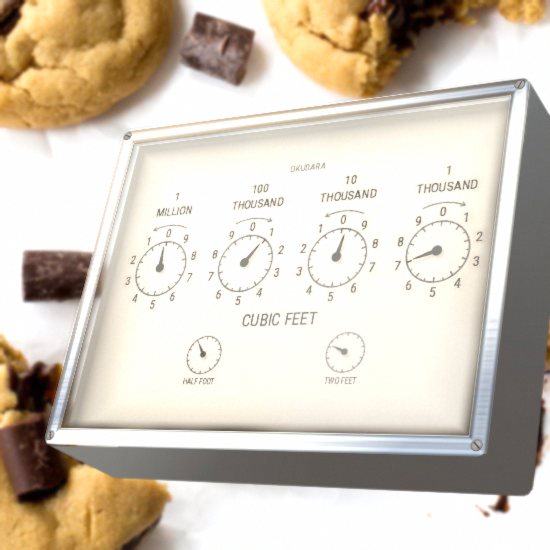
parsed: 9700 ft³
